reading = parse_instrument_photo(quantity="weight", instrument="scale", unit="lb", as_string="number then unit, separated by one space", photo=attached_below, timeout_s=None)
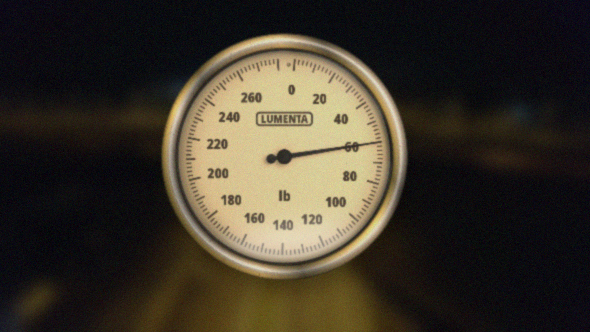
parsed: 60 lb
